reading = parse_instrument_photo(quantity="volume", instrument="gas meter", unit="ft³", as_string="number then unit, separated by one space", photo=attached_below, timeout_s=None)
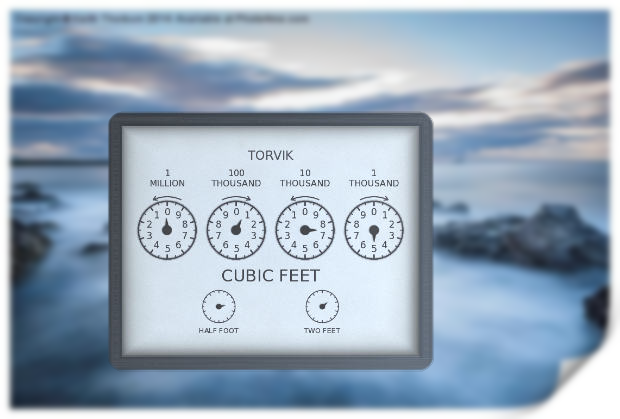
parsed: 7500 ft³
